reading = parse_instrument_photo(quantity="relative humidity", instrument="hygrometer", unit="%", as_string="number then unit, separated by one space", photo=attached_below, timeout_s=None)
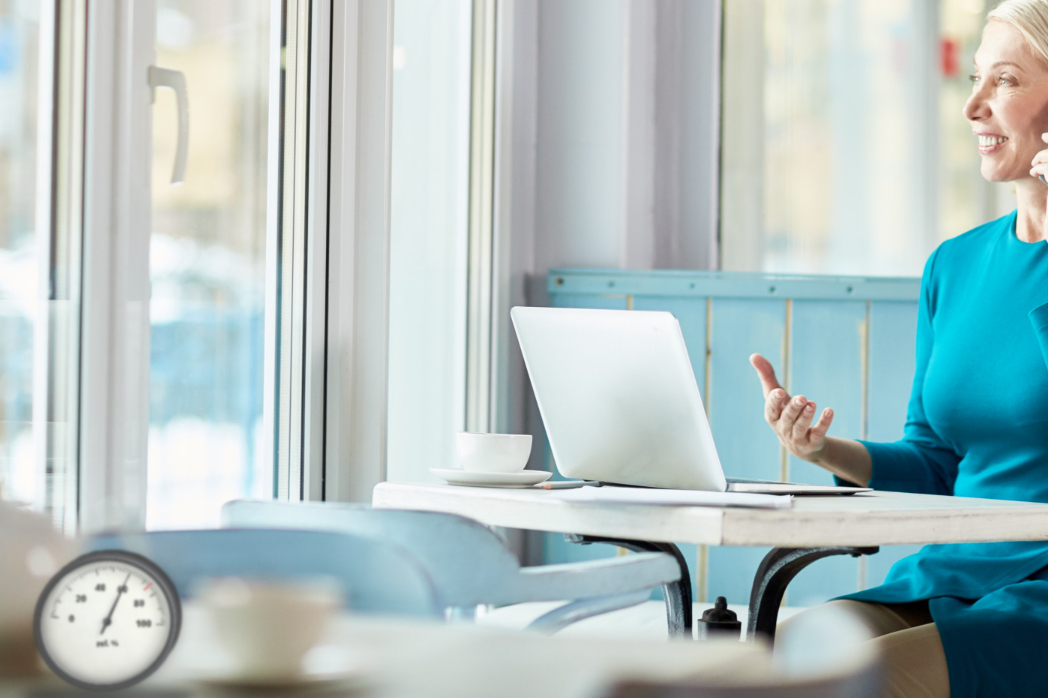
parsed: 60 %
